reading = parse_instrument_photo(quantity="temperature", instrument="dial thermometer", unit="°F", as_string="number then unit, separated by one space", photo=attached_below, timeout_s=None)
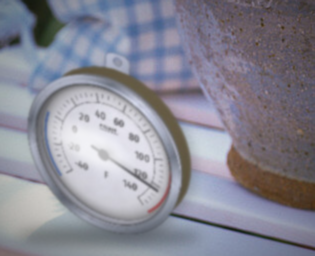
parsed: 120 °F
